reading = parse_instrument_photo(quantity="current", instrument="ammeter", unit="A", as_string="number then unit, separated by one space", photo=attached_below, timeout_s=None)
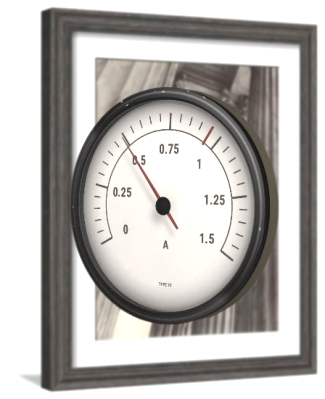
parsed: 0.5 A
